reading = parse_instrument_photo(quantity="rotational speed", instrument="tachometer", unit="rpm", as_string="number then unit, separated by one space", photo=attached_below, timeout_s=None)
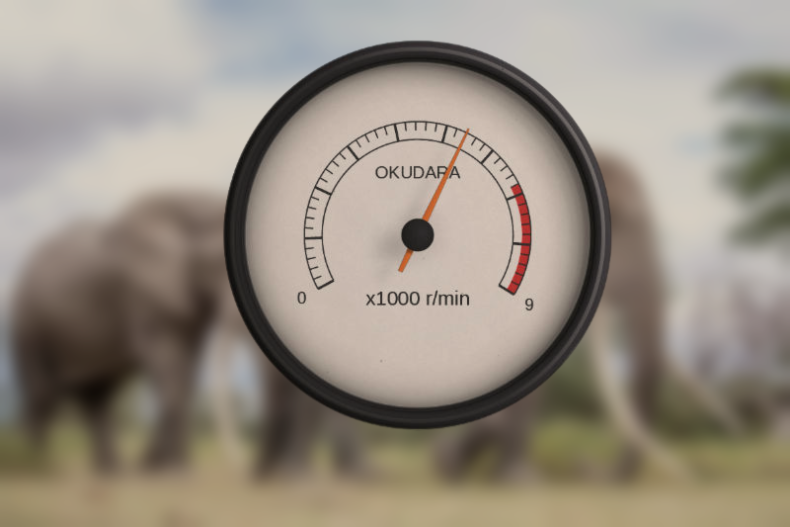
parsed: 5400 rpm
